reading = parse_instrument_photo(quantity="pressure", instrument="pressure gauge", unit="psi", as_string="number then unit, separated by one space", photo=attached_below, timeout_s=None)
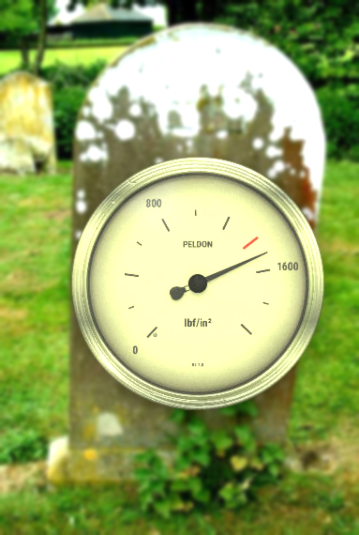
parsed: 1500 psi
